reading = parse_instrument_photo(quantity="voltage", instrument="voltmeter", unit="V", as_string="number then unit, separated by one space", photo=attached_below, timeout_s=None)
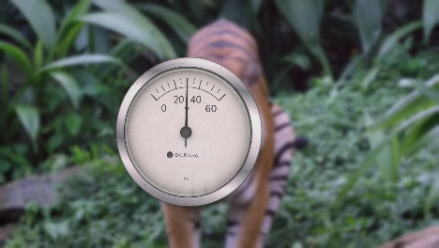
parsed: 30 V
